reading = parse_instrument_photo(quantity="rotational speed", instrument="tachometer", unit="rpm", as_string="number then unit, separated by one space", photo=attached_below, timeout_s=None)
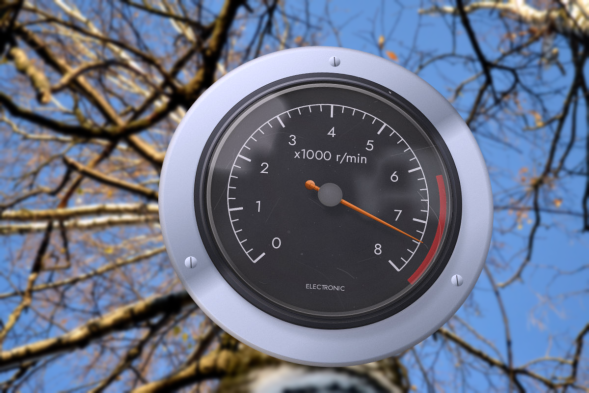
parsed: 7400 rpm
